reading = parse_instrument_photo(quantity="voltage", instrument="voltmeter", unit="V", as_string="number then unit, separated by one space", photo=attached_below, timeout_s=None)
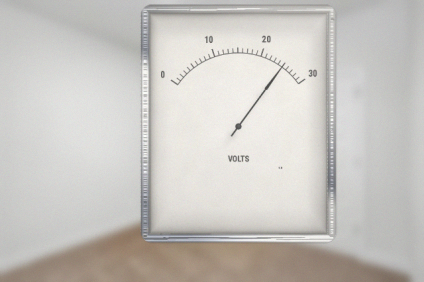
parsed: 25 V
